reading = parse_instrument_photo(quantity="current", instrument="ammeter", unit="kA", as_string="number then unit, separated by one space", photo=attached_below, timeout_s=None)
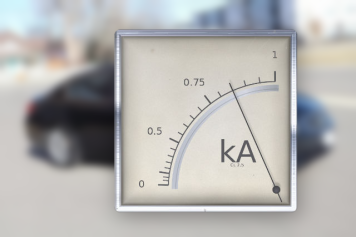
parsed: 0.85 kA
